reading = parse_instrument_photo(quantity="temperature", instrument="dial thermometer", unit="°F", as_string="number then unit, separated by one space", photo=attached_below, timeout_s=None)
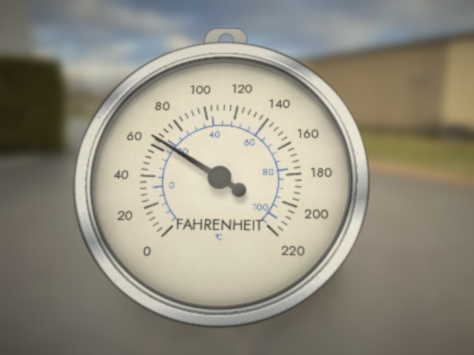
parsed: 64 °F
